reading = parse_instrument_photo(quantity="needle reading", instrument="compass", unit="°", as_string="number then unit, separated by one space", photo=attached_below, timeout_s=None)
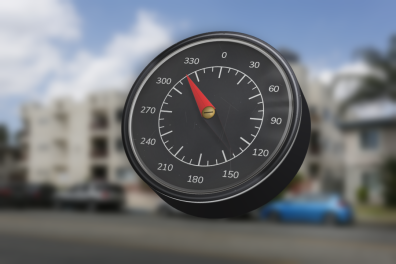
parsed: 320 °
